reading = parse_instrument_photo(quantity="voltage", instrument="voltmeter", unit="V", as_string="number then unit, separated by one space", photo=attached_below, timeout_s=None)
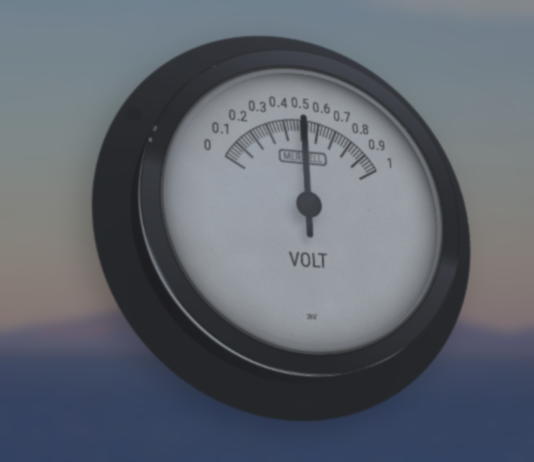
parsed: 0.5 V
